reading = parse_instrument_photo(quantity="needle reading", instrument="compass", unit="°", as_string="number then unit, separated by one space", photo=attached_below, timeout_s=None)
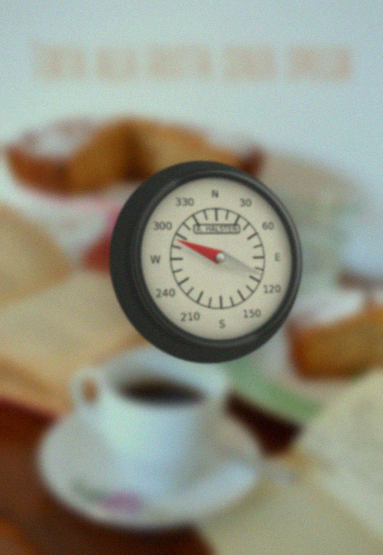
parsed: 292.5 °
